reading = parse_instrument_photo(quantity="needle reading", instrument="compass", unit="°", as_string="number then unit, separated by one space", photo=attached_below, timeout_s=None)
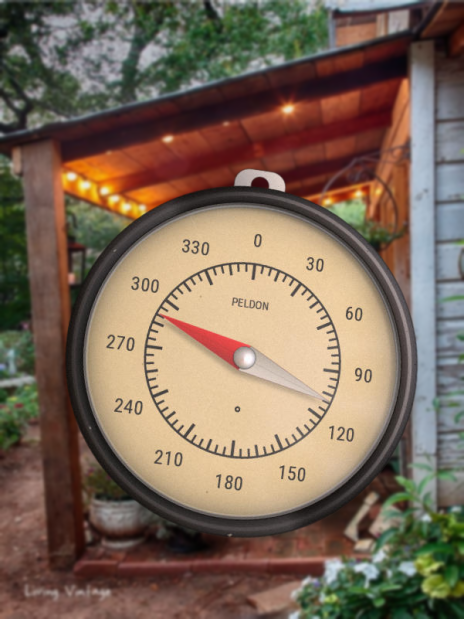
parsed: 290 °
